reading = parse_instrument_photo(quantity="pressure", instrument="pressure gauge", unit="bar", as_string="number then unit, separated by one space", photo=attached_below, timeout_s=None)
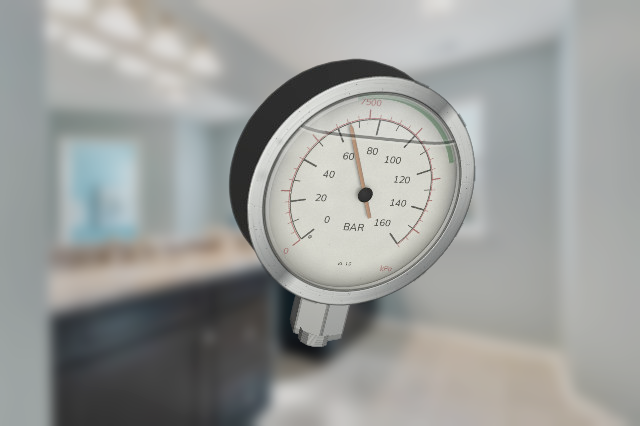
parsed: 65 bar
